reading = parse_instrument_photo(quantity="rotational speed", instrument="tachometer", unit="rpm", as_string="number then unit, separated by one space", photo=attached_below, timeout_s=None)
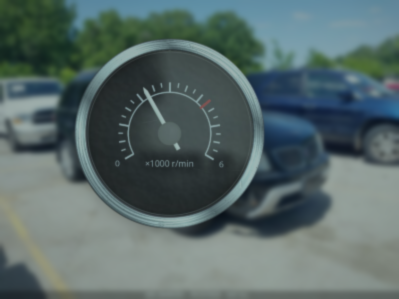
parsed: 2250 rpm
